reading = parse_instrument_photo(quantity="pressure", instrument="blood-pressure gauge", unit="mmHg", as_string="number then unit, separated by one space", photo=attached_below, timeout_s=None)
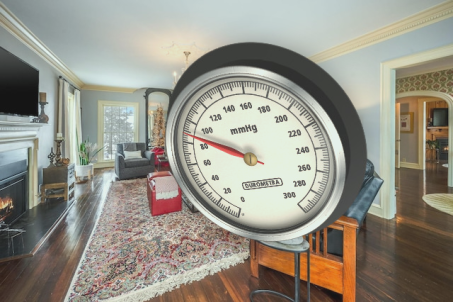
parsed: 90 mmHg
